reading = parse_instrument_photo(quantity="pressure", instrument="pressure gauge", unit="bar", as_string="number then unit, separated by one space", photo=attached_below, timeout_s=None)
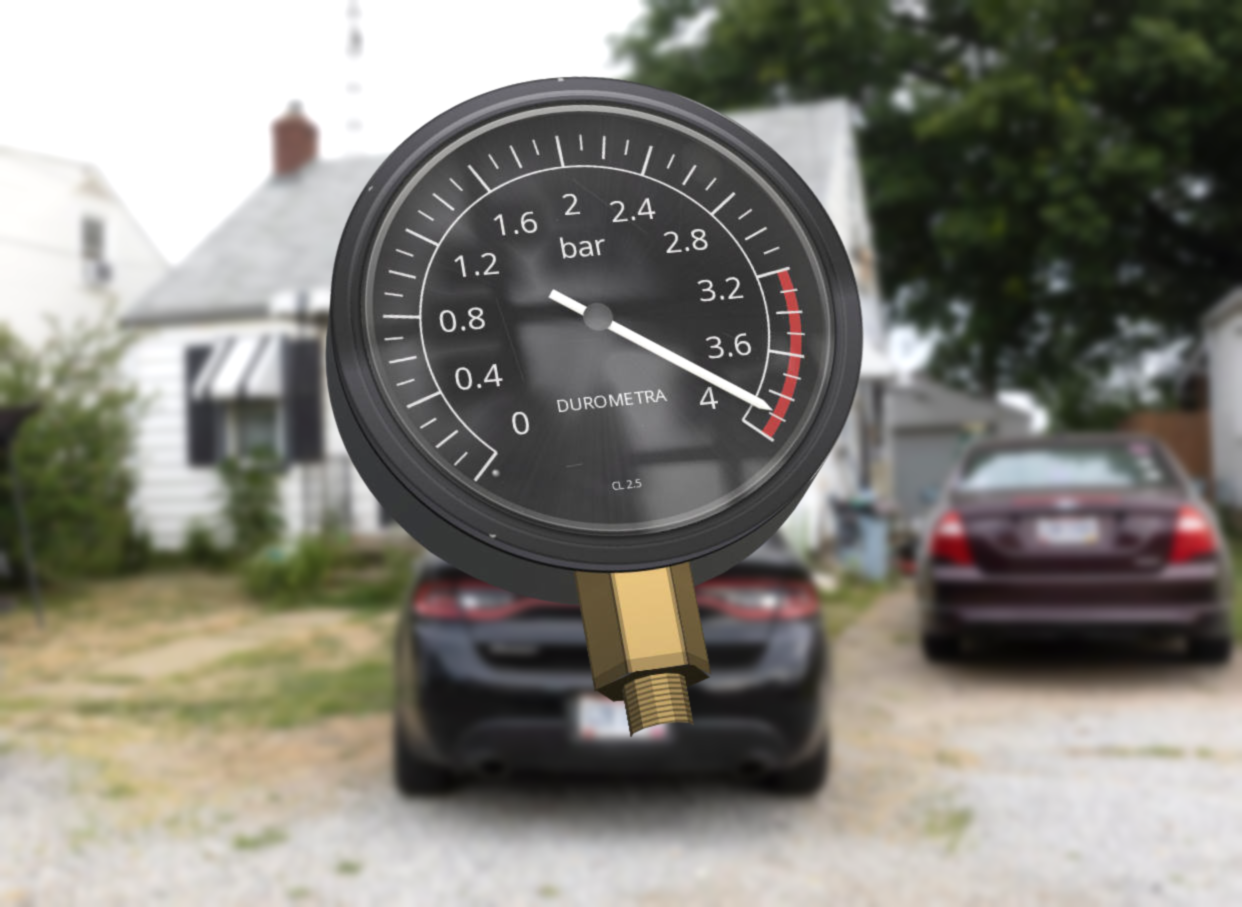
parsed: 3.9 bar
